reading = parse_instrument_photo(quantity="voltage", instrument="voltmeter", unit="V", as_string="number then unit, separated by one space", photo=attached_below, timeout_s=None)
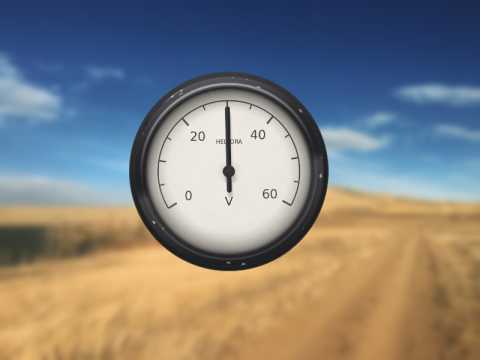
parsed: 30 V
